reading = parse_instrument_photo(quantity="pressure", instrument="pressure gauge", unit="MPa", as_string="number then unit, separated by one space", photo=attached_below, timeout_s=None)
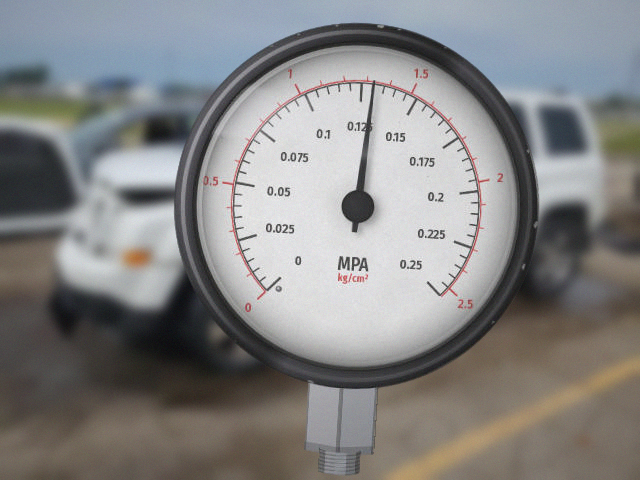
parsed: 0.13 MPa
